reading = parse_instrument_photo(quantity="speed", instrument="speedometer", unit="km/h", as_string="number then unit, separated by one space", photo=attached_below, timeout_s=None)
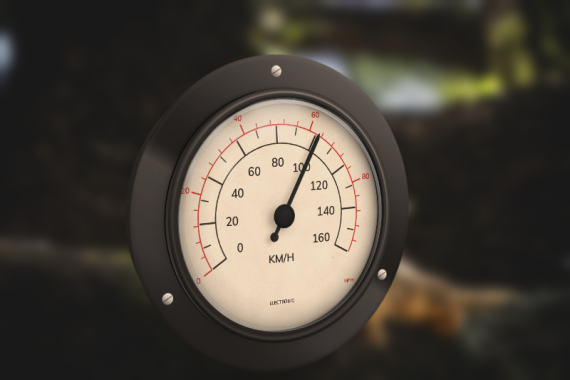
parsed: 100 km/h
